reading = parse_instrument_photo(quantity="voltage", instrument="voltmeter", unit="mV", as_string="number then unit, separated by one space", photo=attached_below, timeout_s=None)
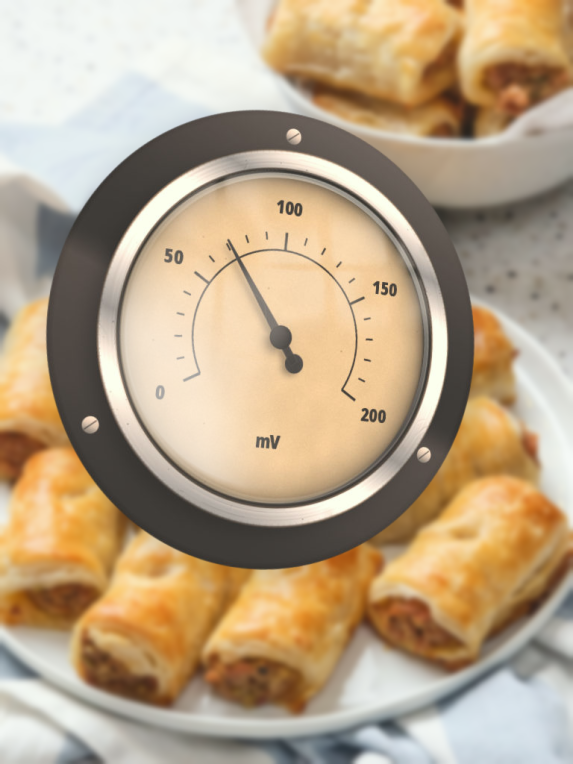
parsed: 70 mV
